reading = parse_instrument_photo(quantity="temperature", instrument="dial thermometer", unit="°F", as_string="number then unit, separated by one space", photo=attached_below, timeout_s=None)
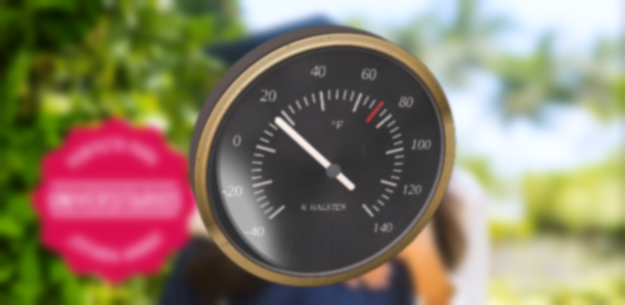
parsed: 16 °F
